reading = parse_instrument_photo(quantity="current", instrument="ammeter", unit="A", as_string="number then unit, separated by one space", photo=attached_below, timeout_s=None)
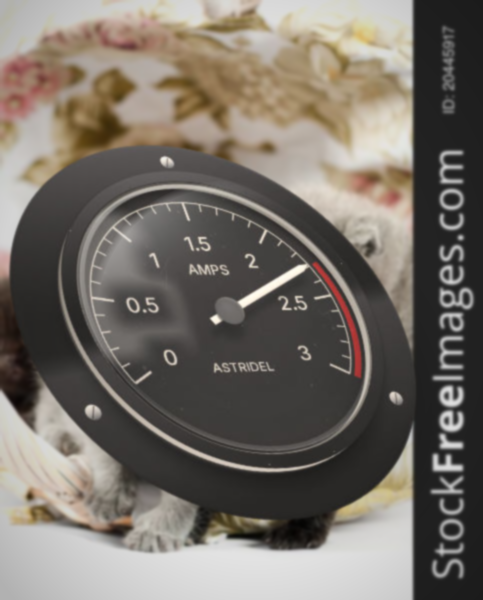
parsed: 2.3 A
